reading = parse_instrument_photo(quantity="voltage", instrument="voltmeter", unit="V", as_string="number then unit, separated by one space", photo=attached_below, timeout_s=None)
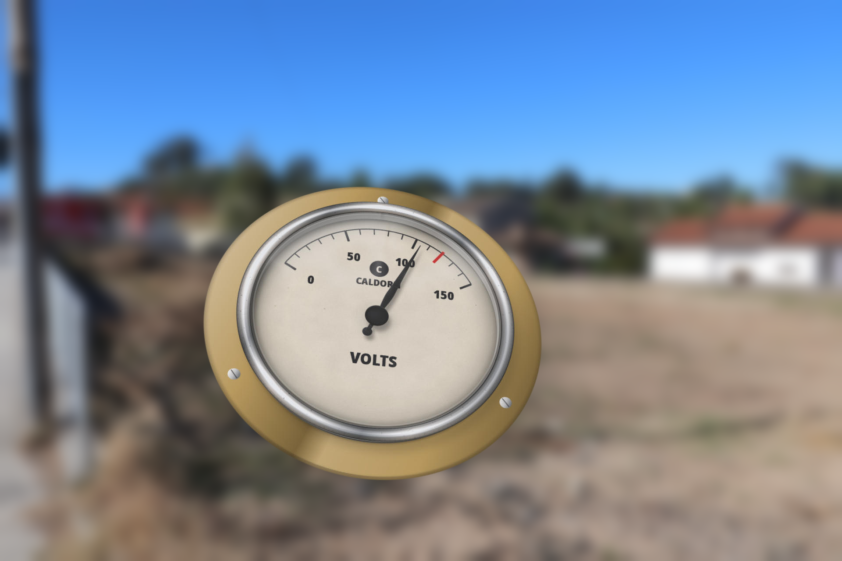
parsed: 105 V
